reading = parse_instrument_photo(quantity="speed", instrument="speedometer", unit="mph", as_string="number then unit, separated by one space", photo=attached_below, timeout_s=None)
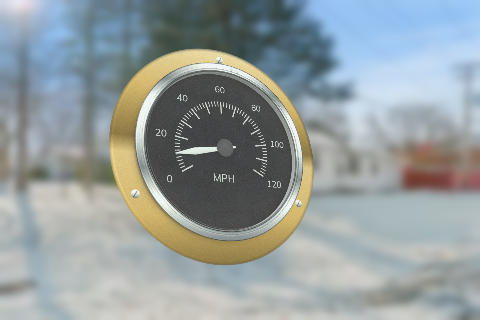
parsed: 10 mph
